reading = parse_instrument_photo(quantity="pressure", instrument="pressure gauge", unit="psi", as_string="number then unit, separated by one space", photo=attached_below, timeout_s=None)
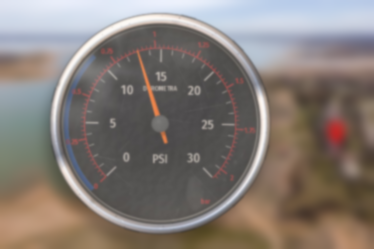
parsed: 13 psi
